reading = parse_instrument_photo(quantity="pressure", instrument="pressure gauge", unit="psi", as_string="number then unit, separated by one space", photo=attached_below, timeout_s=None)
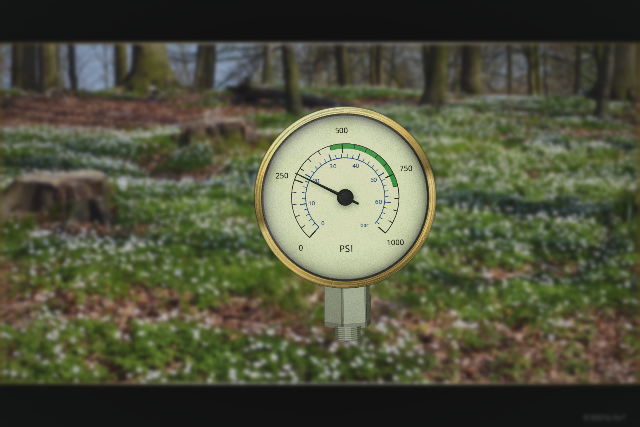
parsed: 275 psi
